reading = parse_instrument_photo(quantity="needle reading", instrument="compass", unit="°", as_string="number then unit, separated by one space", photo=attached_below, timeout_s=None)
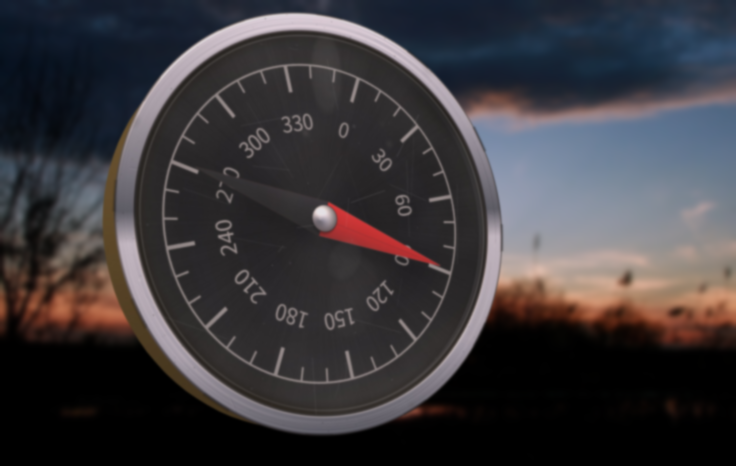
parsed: 90 °
